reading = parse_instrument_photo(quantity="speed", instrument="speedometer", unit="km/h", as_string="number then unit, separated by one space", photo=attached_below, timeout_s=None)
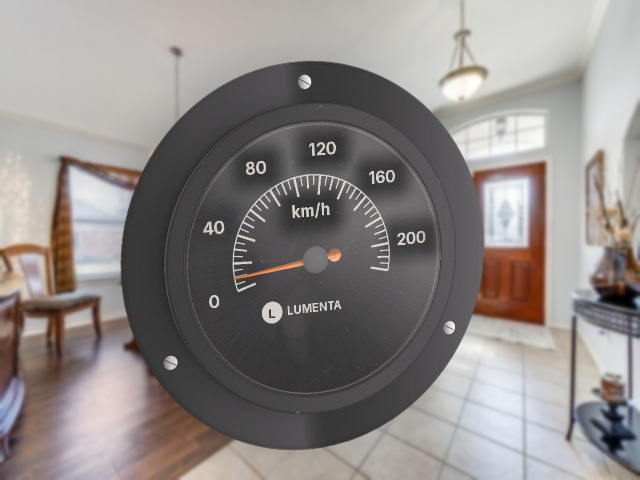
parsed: 10 km/h
